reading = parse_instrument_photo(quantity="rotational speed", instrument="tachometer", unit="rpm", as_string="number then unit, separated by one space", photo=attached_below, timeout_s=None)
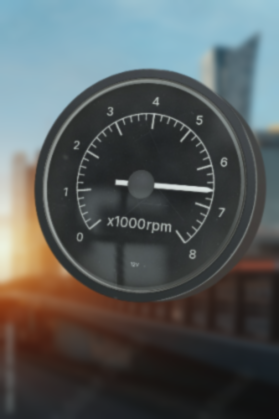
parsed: 6600 rpm
